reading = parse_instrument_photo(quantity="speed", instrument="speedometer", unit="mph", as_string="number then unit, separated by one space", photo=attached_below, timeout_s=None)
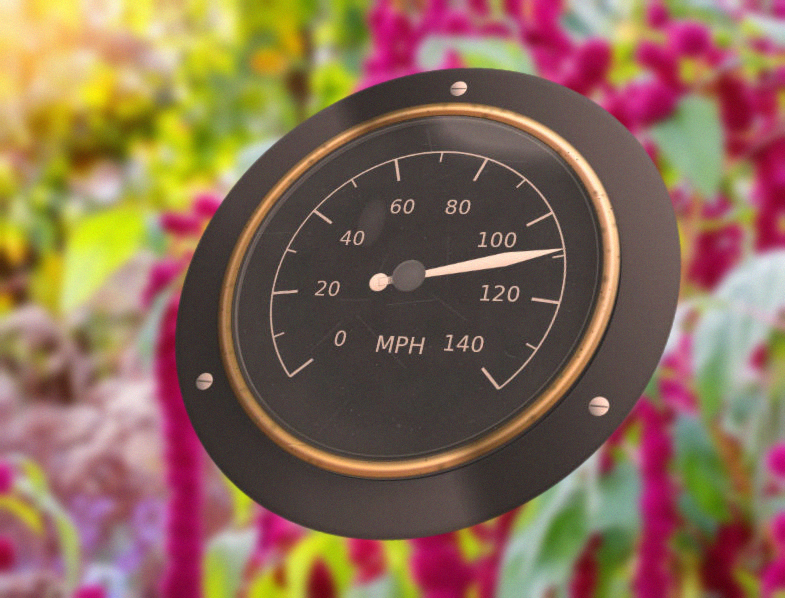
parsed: 110 mph
